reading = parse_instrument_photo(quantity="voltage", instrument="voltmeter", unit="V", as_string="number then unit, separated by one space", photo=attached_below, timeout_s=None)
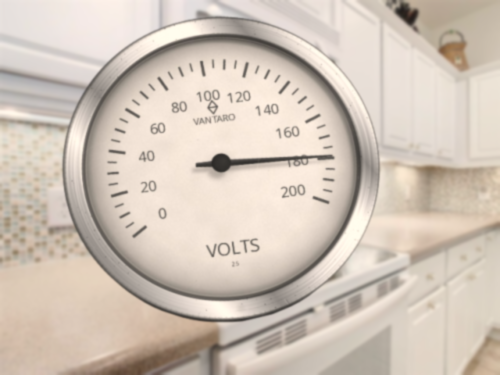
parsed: 180 V
